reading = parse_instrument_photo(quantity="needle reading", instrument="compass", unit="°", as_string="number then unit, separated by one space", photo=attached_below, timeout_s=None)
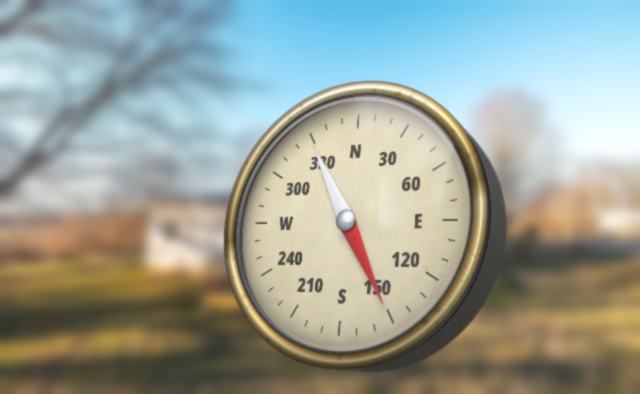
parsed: 150 °
